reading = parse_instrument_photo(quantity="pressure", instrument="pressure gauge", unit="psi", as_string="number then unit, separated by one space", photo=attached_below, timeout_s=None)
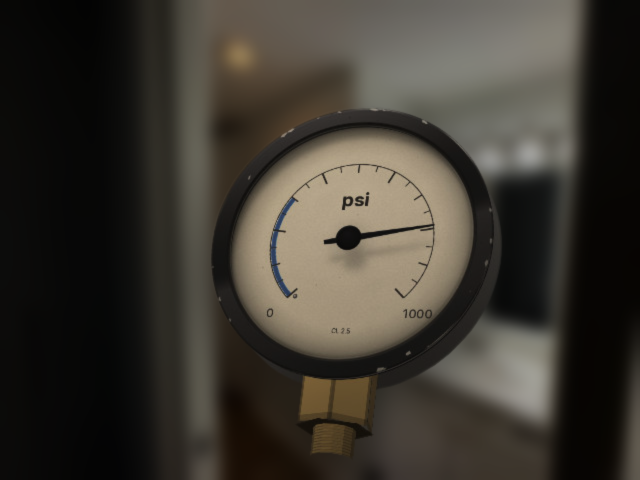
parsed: 800 psi
